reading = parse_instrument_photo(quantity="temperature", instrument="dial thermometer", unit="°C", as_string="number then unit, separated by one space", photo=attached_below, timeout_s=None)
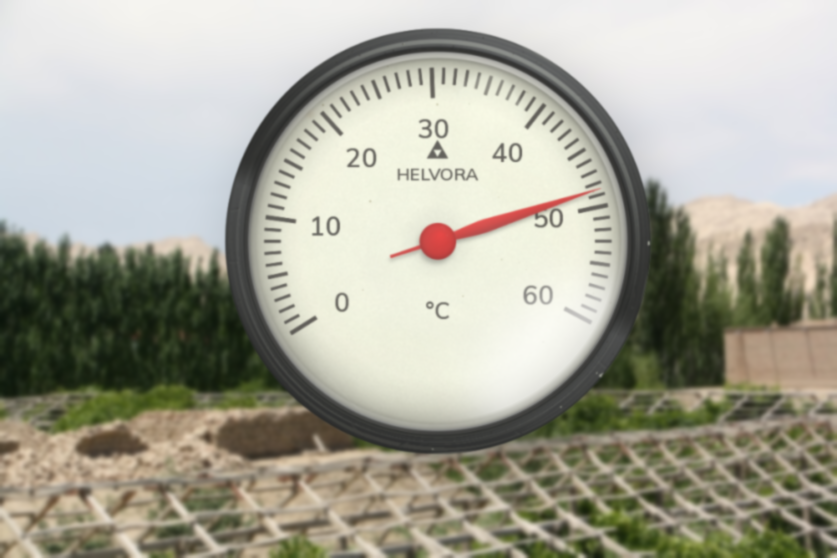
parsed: 48.5 °C
